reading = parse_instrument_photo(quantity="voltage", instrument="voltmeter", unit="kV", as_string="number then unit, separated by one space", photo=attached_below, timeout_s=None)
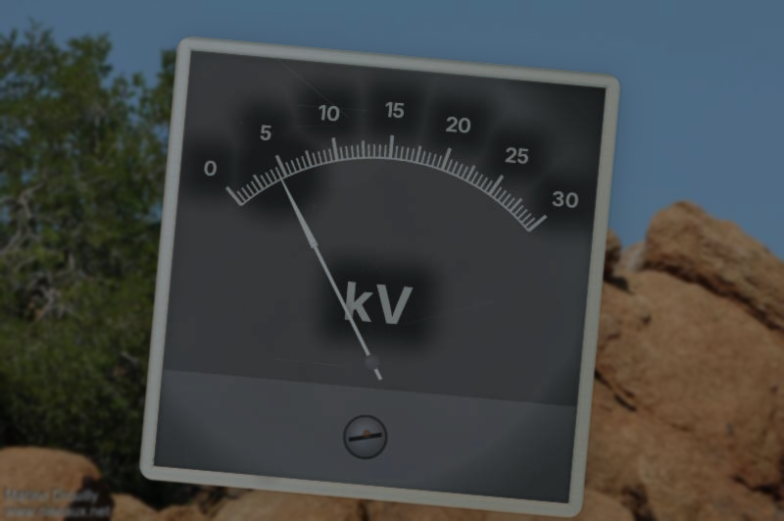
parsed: 4.5 kV
